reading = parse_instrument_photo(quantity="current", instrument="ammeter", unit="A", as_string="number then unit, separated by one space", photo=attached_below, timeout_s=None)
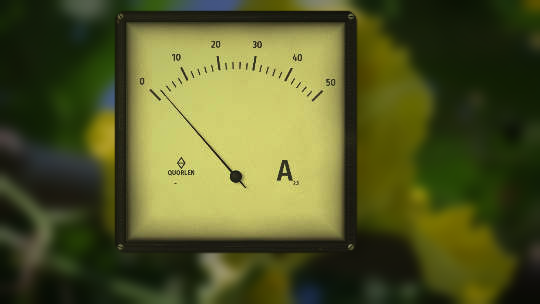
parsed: 2 A
